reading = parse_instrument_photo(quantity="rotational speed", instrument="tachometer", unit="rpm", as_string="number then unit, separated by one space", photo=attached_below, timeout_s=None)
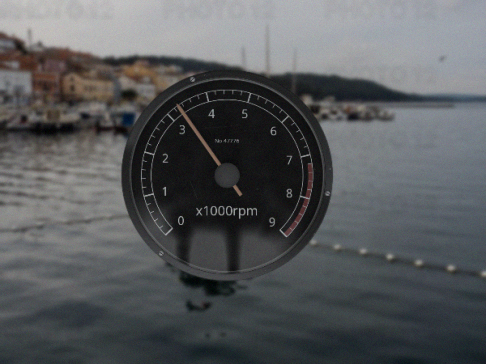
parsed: 3300 rpm
